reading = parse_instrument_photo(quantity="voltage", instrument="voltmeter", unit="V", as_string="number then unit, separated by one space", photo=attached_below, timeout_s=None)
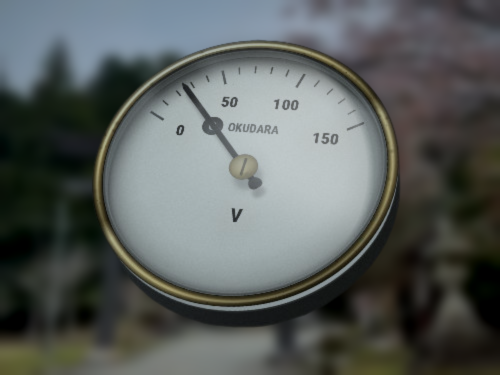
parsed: 25 V
